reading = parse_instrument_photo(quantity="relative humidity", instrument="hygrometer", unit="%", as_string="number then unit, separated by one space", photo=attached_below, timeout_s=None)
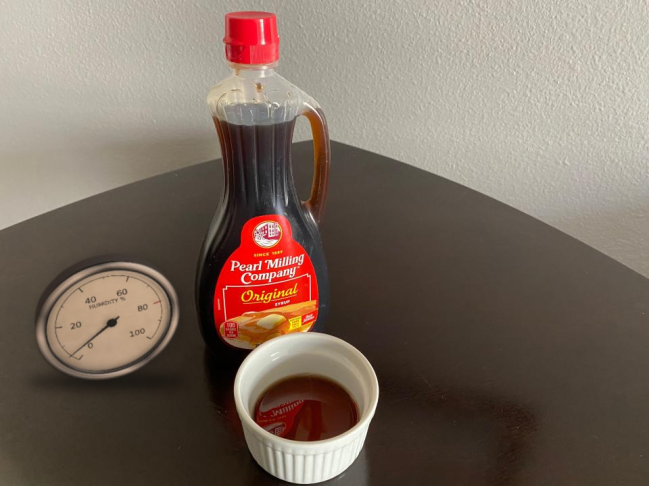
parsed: 5 %
